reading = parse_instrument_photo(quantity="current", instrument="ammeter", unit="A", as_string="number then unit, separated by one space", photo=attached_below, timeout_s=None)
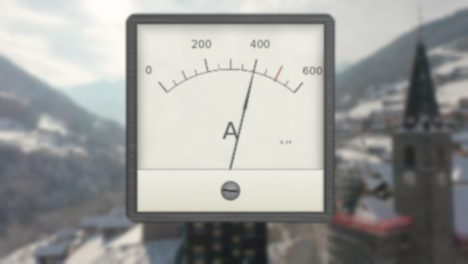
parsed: 400 A
